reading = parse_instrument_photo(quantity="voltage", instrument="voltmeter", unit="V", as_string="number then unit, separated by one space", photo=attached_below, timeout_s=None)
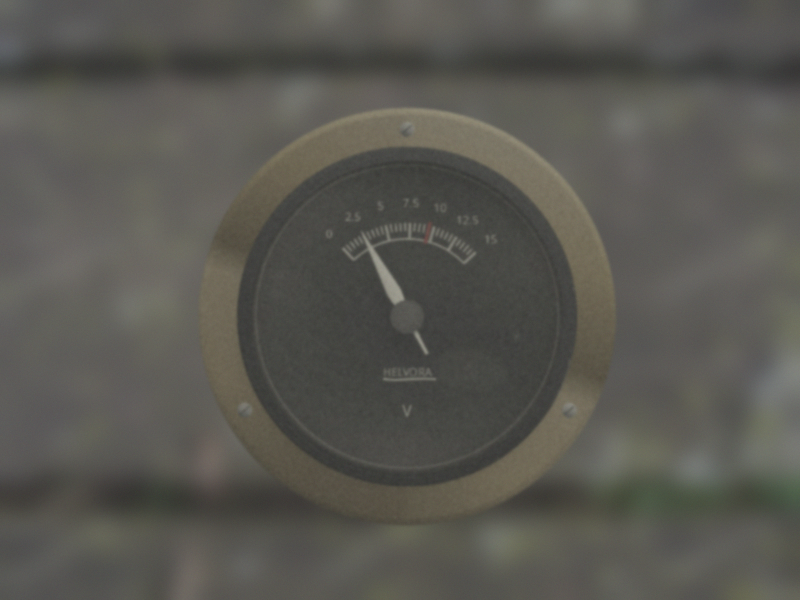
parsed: 2.5 V
